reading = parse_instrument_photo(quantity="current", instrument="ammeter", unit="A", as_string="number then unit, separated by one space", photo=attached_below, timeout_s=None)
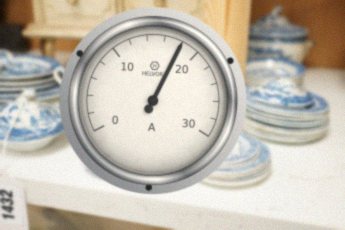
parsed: 18 A
